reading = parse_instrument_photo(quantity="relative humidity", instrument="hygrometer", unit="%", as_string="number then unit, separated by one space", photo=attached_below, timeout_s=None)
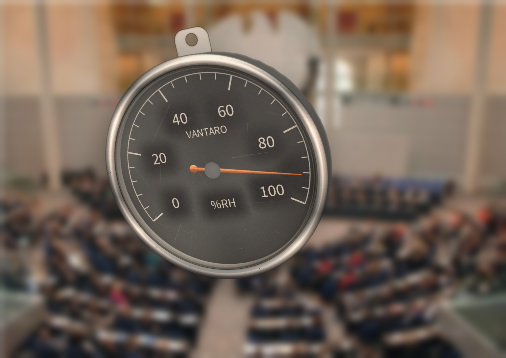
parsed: 92 %
